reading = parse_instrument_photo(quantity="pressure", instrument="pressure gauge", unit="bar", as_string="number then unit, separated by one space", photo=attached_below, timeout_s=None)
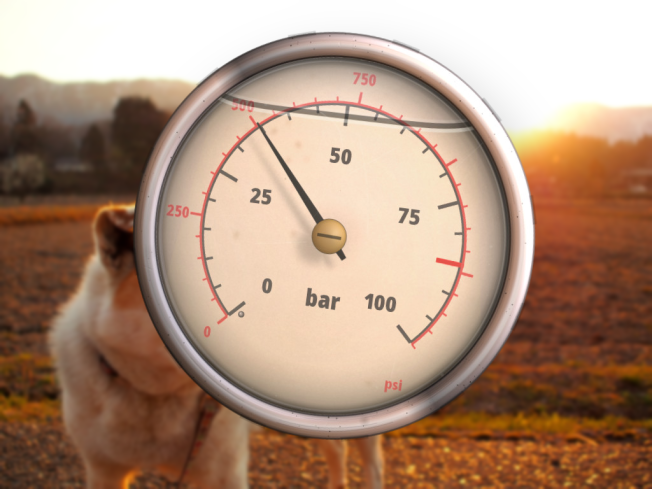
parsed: 35 bar
